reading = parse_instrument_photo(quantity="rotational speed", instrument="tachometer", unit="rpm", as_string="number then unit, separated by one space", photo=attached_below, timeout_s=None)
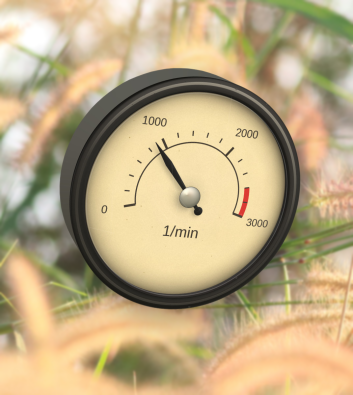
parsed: 900 rpm
